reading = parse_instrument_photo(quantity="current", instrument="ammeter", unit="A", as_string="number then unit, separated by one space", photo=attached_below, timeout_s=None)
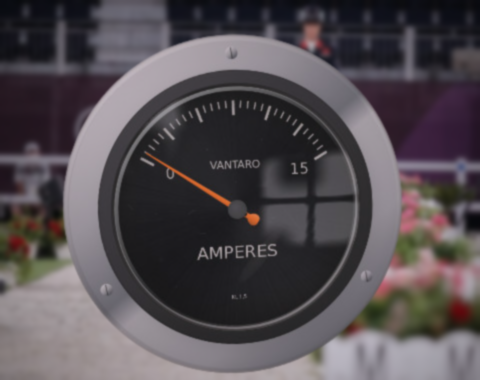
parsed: 0.5 A
